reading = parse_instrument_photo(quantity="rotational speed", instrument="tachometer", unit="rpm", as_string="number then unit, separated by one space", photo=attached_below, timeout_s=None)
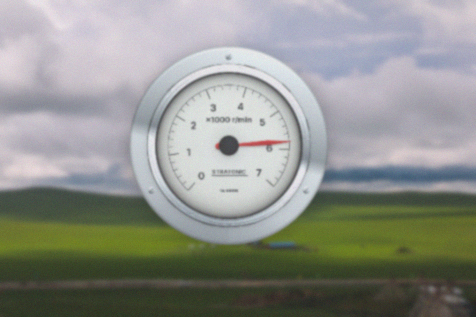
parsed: 5800 rpm
